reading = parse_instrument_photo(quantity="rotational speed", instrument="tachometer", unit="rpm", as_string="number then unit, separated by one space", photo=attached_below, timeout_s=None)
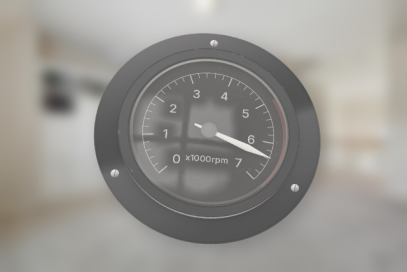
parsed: 6400 rpm
